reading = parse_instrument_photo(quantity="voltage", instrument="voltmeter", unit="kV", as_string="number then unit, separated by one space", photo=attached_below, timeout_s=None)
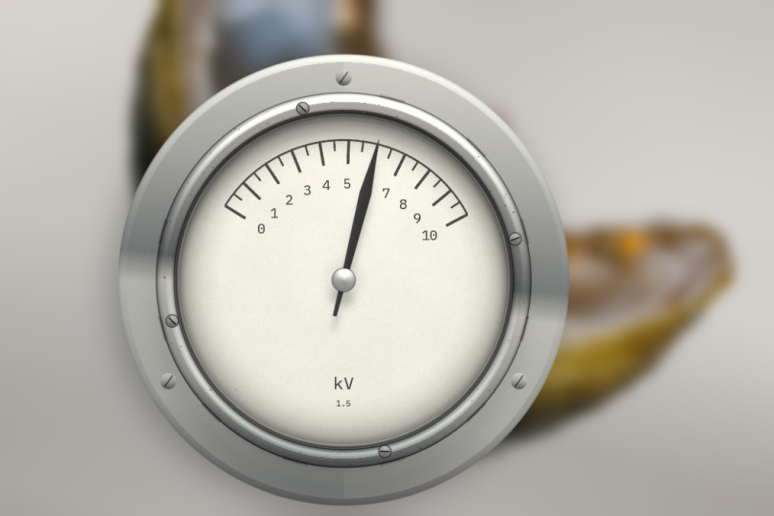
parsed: 6 kV
